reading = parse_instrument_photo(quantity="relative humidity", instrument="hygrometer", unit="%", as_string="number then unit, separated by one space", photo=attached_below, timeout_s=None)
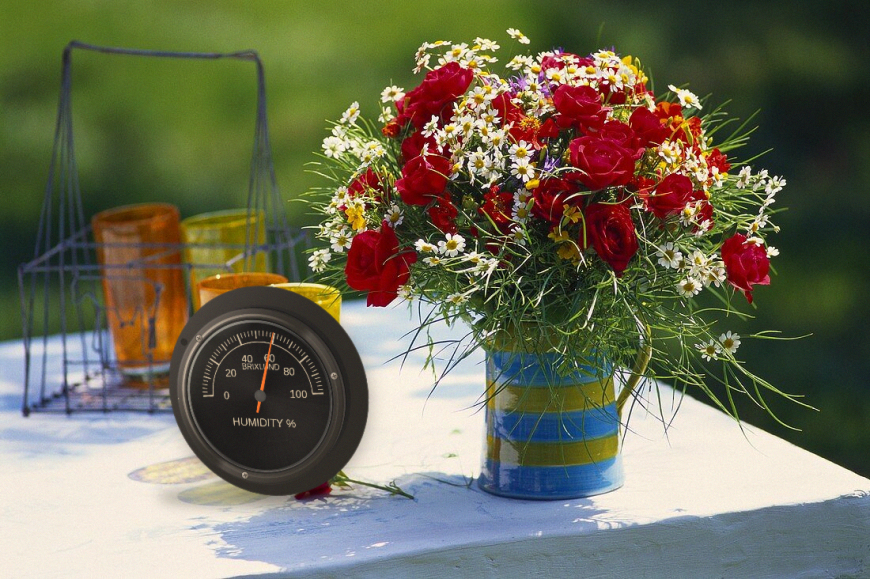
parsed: 60 %
